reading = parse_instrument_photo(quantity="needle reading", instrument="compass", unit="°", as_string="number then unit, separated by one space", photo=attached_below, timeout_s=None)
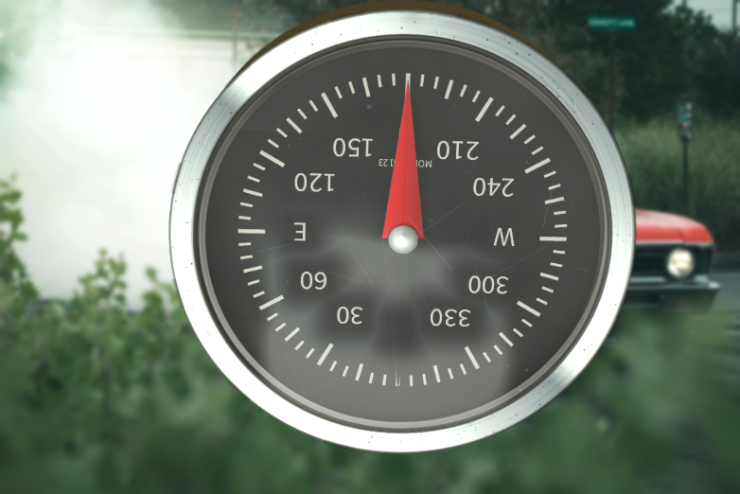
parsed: 180 °
